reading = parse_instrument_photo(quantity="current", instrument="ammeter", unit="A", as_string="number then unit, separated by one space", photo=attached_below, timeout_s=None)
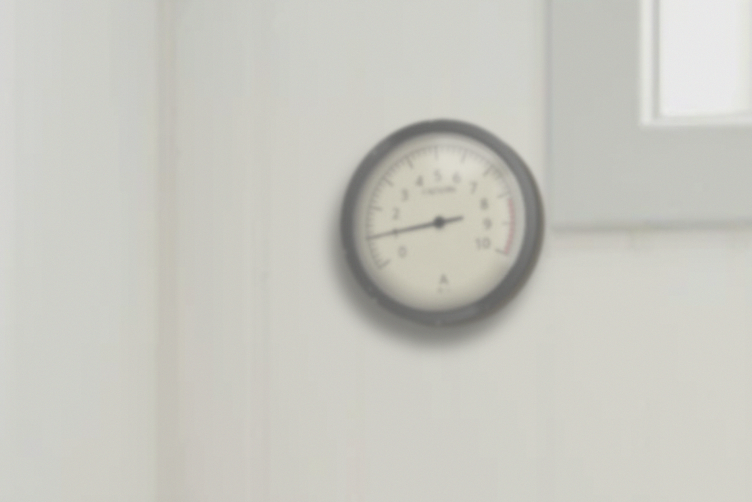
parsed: 1 A
